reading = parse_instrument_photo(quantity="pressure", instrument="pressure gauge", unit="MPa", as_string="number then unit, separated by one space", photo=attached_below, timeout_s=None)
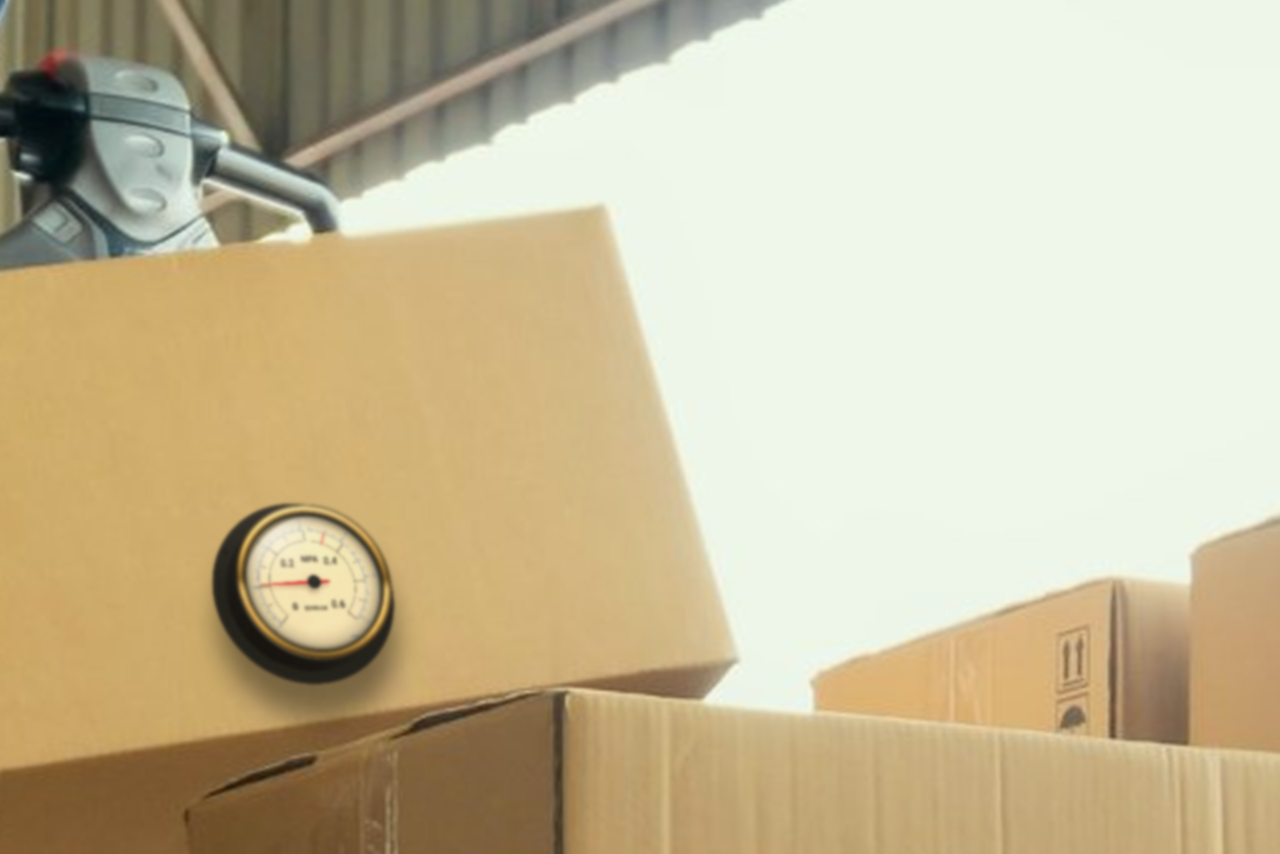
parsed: 0.1 MPa
